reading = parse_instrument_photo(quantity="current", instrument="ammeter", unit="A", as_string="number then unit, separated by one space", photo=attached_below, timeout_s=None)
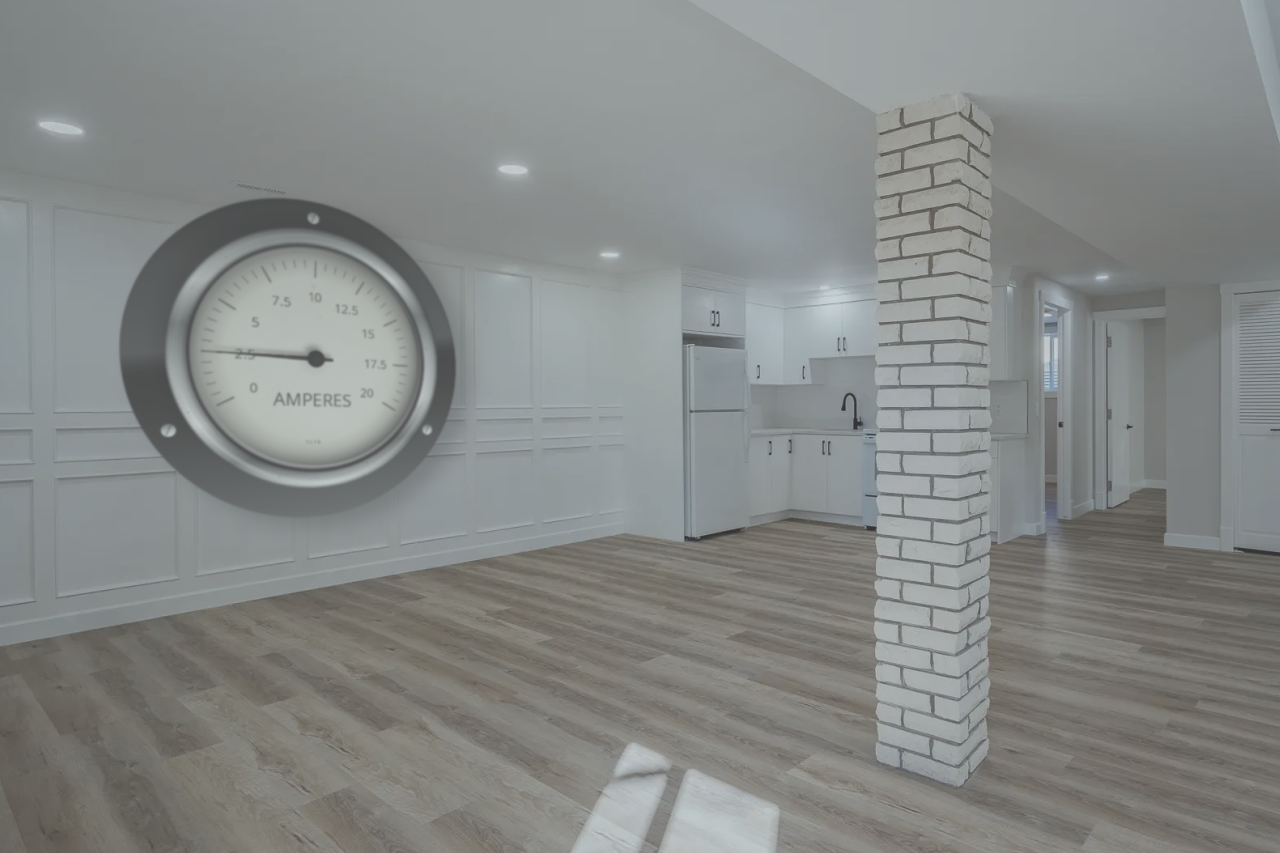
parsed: 2.5 A
